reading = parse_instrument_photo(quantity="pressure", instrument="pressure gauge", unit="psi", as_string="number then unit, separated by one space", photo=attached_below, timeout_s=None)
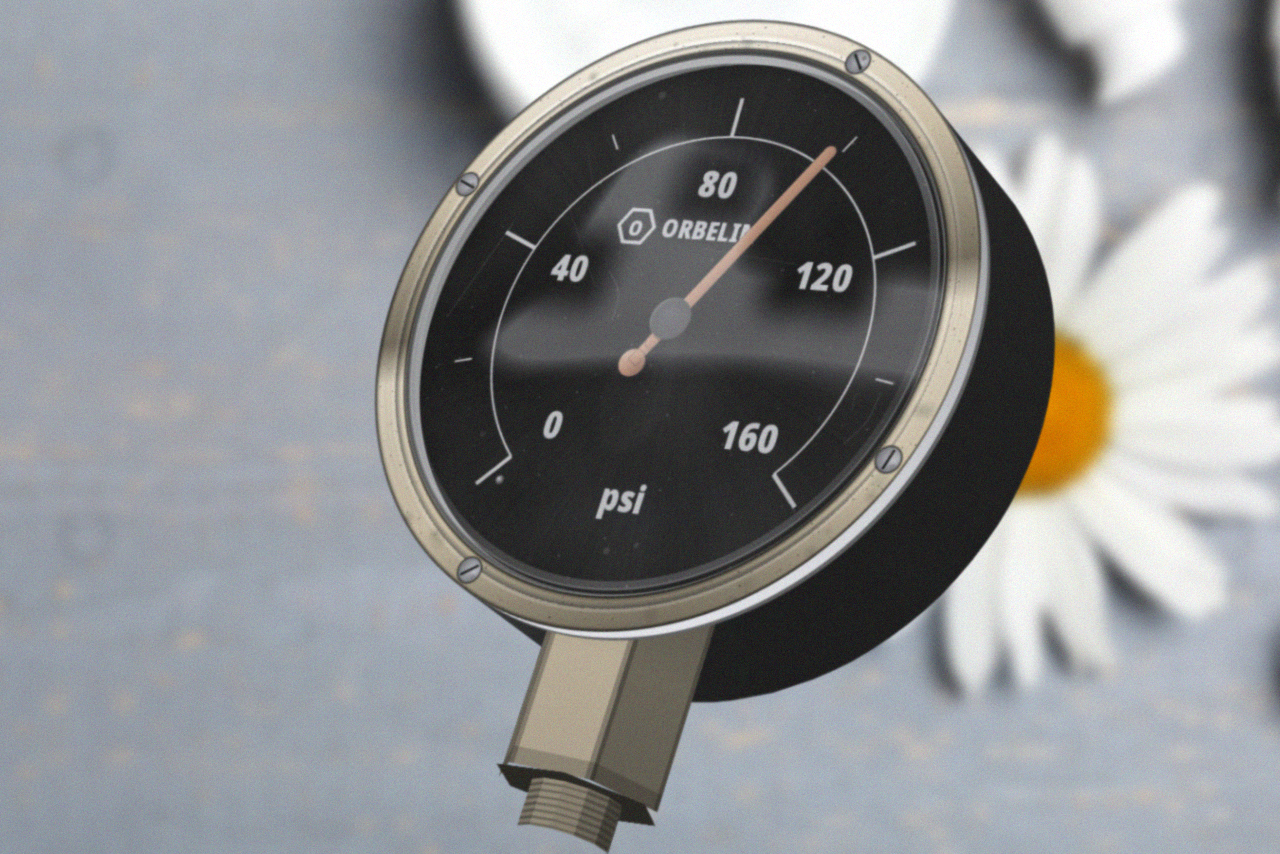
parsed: 100 psi
